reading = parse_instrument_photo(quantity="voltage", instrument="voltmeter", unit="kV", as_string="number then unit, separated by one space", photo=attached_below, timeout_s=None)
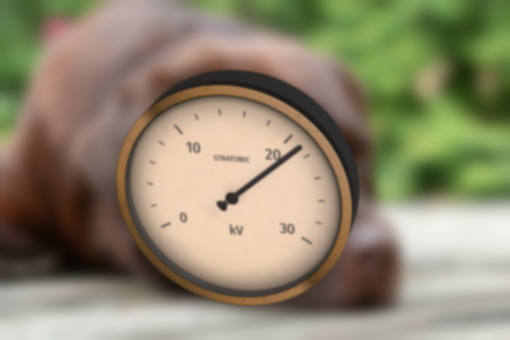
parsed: 21 kV
